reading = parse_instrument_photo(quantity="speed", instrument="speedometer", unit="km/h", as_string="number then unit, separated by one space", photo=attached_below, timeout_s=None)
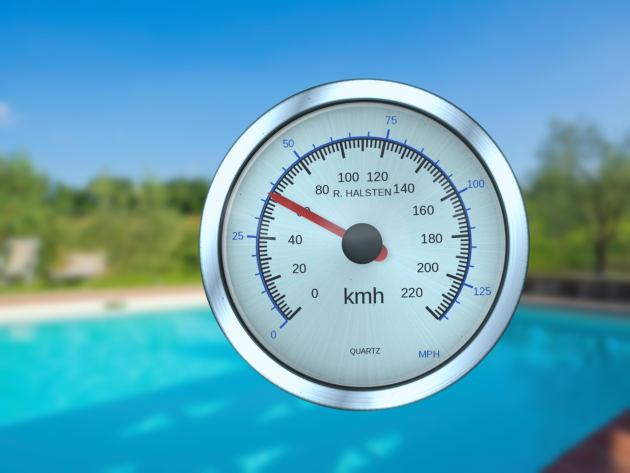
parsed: 60 km/h
